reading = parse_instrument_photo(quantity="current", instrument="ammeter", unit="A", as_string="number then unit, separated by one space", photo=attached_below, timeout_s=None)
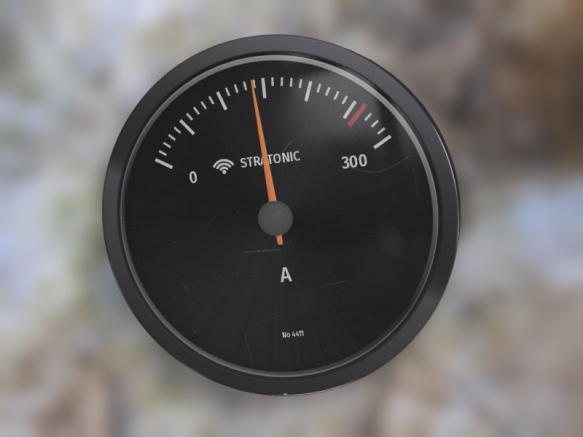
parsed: 140 A
